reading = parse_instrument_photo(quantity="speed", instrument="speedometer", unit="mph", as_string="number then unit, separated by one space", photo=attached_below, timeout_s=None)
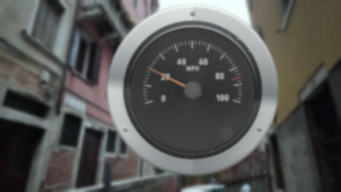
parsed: 20 mph
